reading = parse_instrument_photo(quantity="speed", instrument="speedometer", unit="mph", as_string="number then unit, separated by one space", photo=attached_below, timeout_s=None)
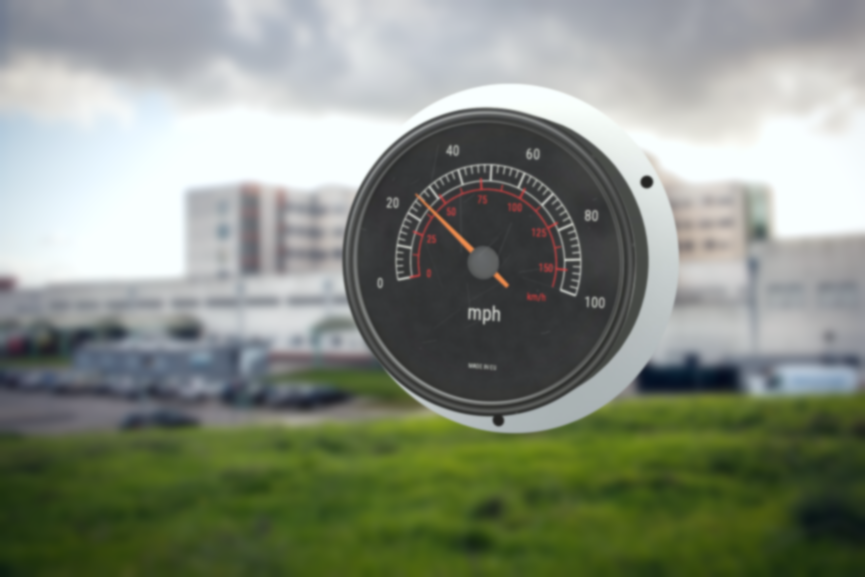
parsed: 26 mph
